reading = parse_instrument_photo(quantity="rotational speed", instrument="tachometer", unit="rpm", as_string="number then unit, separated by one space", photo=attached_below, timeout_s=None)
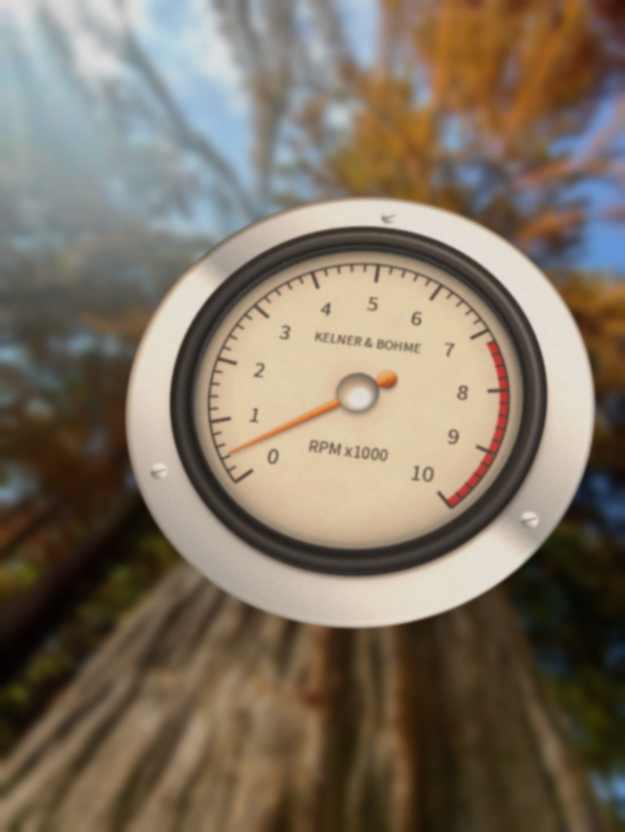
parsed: 400 rpm
